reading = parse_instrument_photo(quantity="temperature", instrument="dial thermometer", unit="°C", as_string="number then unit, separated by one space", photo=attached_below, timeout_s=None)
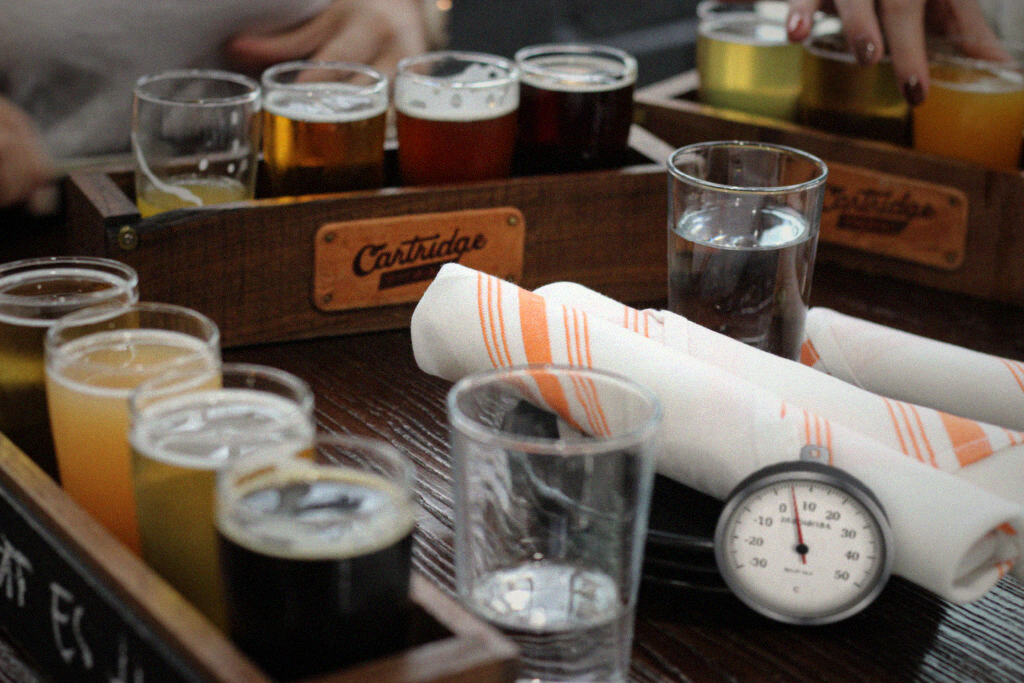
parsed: 5 °C
